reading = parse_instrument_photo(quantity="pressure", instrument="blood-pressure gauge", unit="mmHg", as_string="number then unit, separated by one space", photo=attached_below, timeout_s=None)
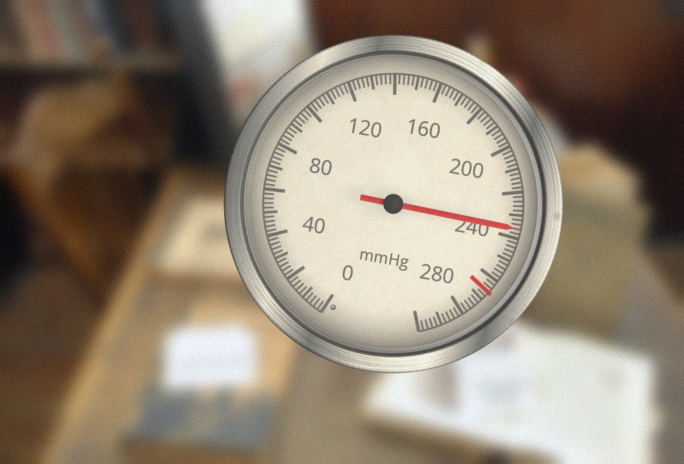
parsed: 236 mmHg
